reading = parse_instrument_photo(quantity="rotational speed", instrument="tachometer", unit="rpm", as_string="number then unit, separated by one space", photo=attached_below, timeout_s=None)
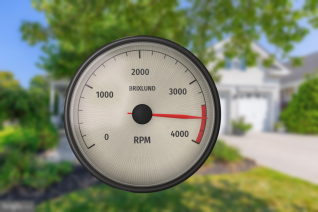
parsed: 3600 rpm
